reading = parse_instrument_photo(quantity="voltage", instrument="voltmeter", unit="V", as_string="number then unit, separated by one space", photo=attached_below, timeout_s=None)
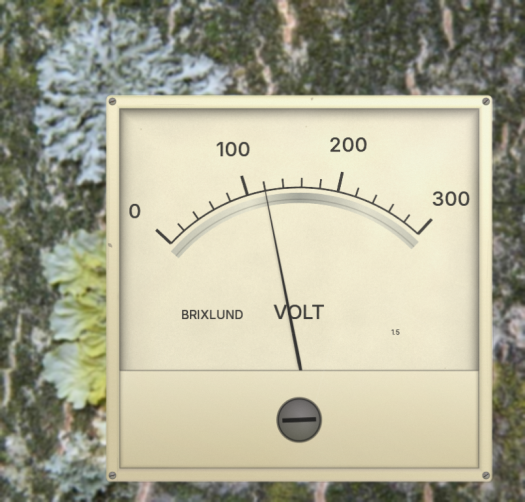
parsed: 120 V
